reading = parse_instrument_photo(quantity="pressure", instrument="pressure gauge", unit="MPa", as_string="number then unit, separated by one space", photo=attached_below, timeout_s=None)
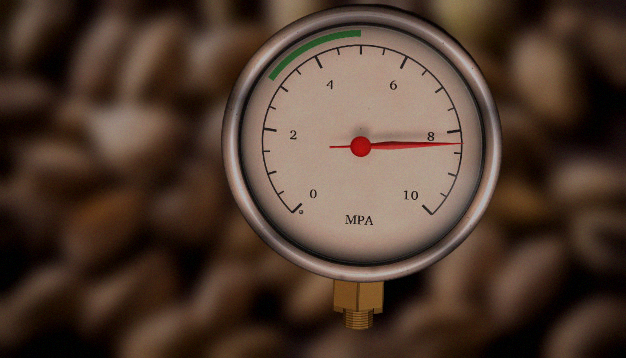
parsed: 8.25 MPa
